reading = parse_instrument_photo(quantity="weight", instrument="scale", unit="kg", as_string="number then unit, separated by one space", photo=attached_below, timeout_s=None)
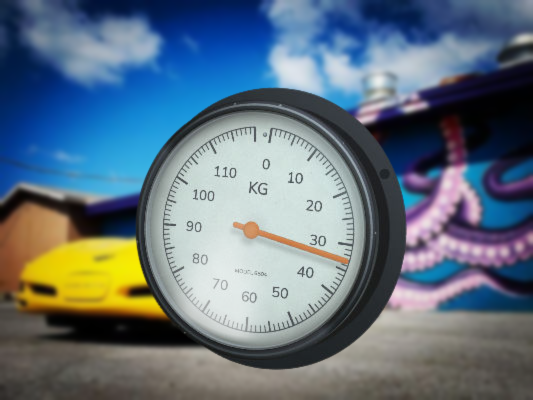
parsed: 33 kg
